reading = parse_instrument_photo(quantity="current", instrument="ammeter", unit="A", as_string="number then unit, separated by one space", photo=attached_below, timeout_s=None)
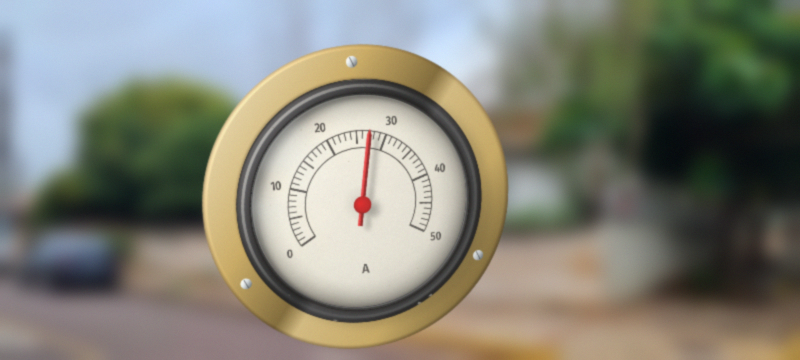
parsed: 27 A
